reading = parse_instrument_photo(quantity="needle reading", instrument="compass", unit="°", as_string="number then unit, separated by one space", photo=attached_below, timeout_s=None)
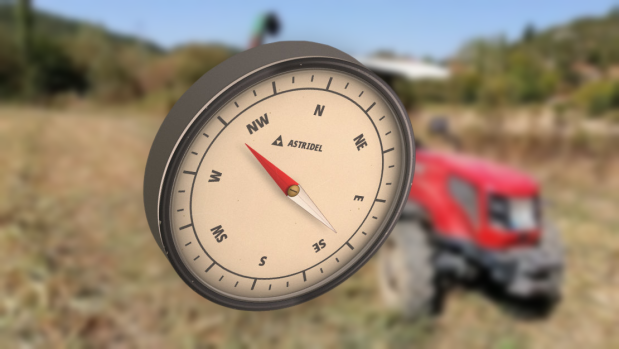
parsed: 300 °
